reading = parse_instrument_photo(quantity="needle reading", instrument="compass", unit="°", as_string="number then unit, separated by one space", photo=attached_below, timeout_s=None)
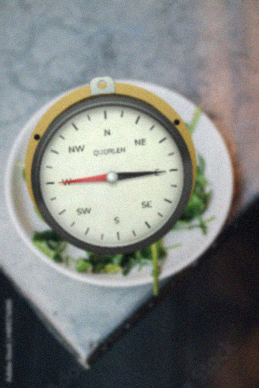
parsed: 270 °
